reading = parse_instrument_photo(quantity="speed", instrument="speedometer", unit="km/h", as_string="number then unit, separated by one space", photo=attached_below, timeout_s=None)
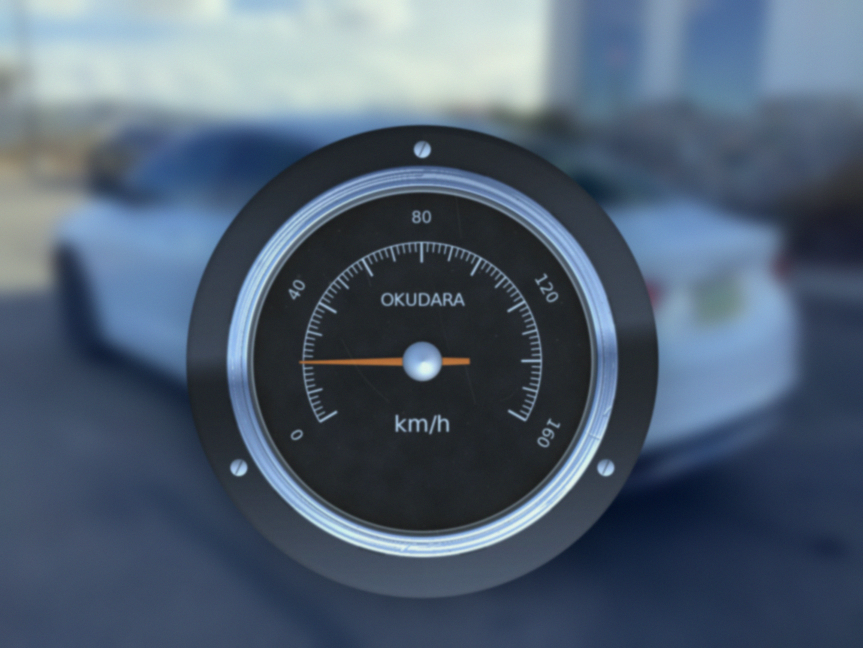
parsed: 20 km/h
